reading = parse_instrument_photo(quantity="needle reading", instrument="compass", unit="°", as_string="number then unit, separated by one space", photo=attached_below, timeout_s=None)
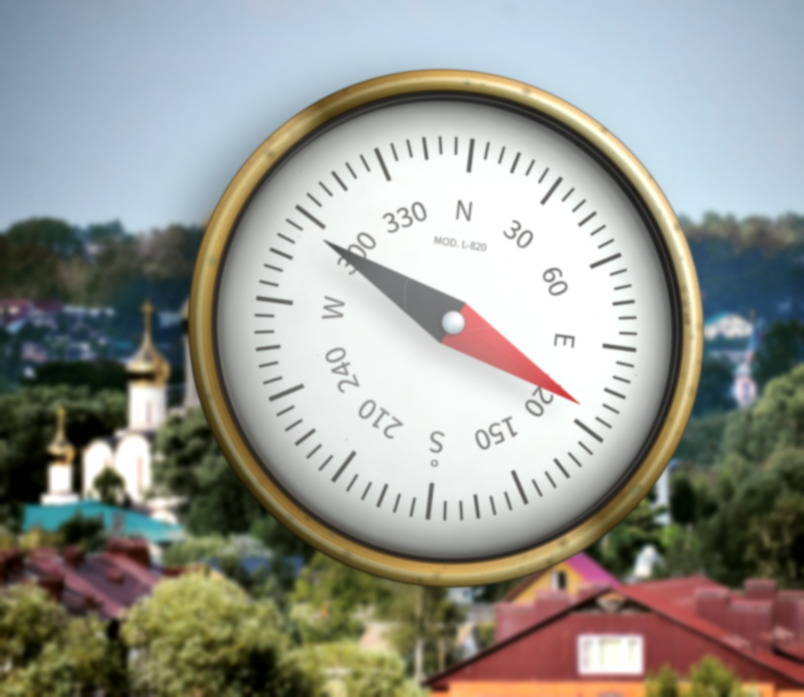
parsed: 115 °
